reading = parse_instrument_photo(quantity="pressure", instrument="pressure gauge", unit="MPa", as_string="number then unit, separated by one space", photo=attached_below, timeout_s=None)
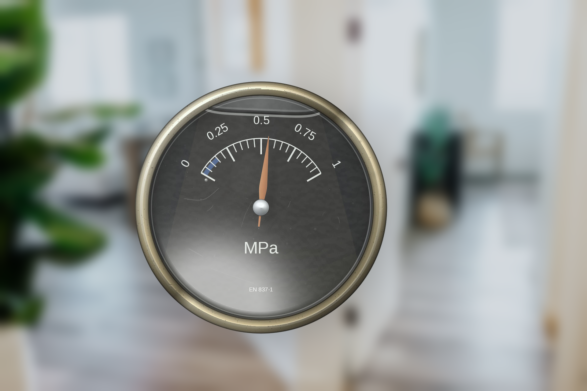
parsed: 0.55 MPa
